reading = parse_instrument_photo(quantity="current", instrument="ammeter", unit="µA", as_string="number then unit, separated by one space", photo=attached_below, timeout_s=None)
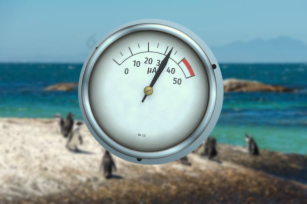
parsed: 32.5 µA
